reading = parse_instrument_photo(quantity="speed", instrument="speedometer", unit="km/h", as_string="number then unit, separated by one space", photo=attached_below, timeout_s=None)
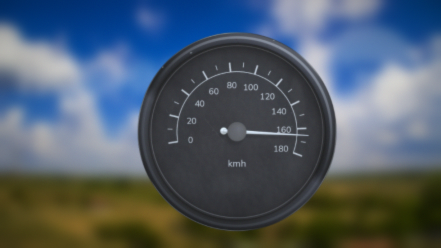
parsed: 165 km/h
